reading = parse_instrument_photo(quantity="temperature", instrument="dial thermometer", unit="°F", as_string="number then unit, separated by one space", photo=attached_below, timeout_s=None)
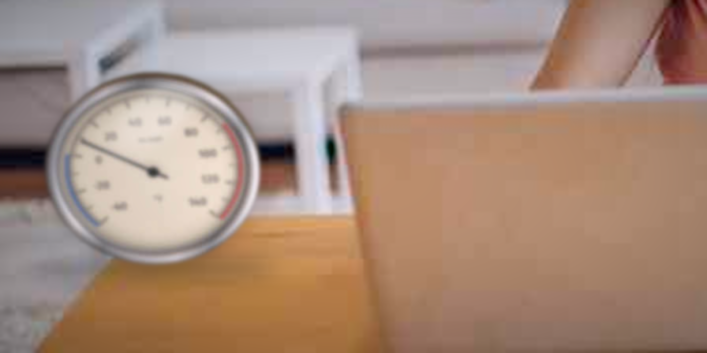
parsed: 10 °F
